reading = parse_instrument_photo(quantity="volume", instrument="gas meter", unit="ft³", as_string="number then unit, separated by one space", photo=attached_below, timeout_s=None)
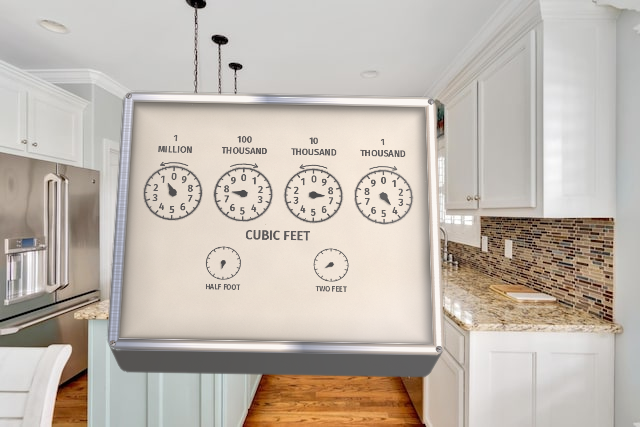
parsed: 77400 ft³
